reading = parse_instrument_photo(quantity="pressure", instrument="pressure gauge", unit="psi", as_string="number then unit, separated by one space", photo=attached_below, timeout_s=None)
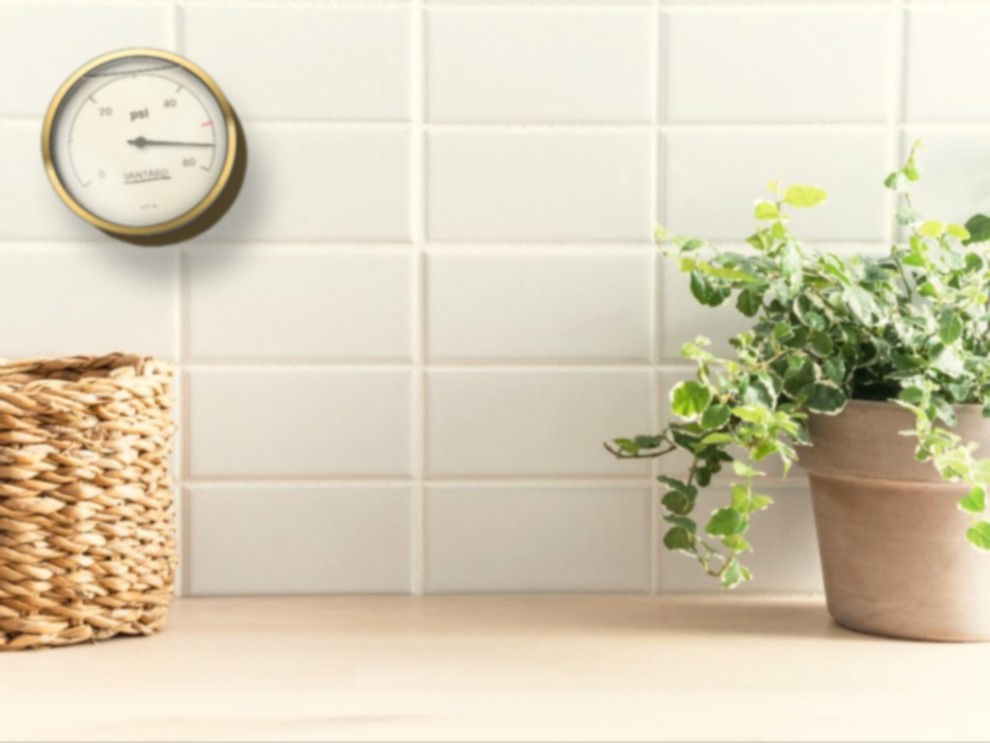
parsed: 55 psi
